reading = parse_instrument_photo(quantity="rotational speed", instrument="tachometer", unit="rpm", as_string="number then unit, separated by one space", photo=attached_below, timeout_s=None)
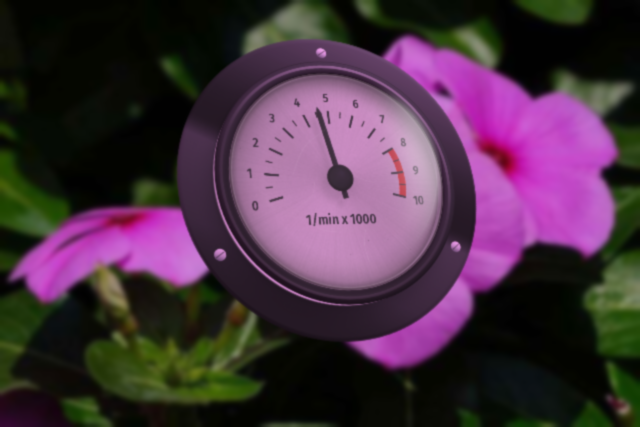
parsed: 4500 rpm
